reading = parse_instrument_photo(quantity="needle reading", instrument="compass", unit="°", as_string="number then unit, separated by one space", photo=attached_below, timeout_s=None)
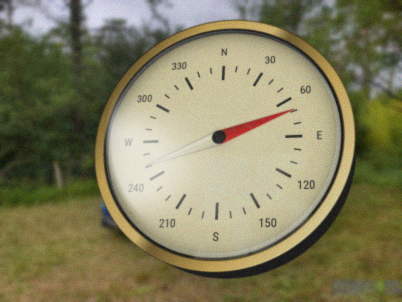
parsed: 70 °
